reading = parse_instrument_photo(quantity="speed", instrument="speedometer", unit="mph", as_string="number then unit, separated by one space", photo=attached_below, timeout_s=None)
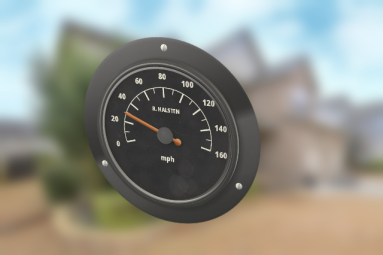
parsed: 30 mph
